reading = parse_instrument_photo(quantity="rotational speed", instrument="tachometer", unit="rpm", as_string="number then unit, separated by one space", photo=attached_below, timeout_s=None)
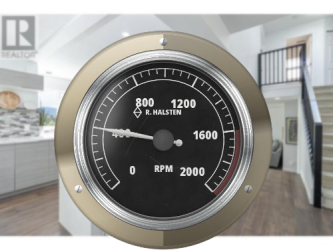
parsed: 400 rpm
